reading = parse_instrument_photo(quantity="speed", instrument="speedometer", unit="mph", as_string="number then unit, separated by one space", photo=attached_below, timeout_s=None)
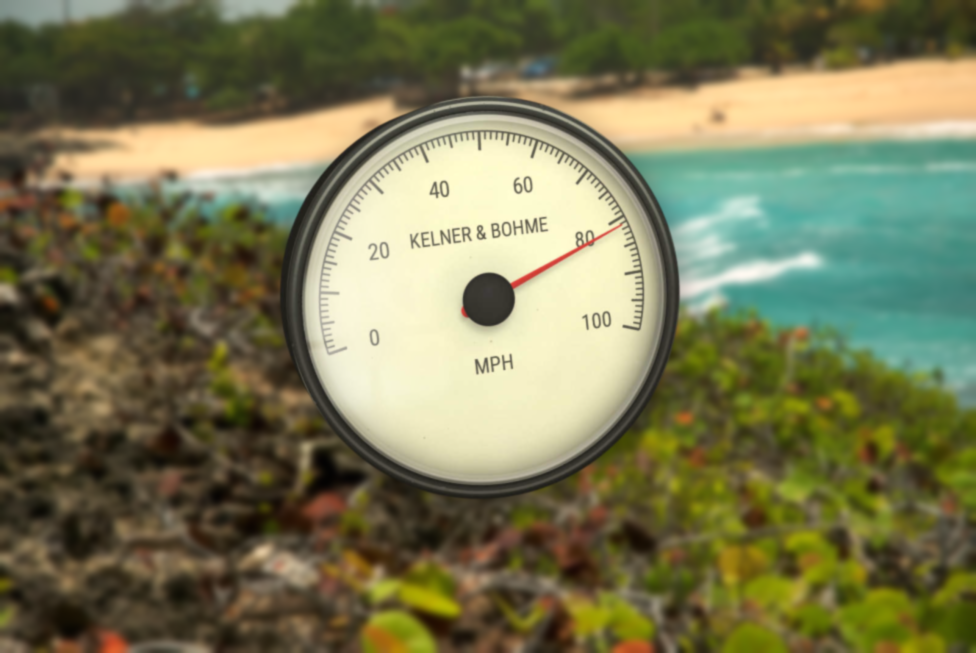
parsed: 81 mph
